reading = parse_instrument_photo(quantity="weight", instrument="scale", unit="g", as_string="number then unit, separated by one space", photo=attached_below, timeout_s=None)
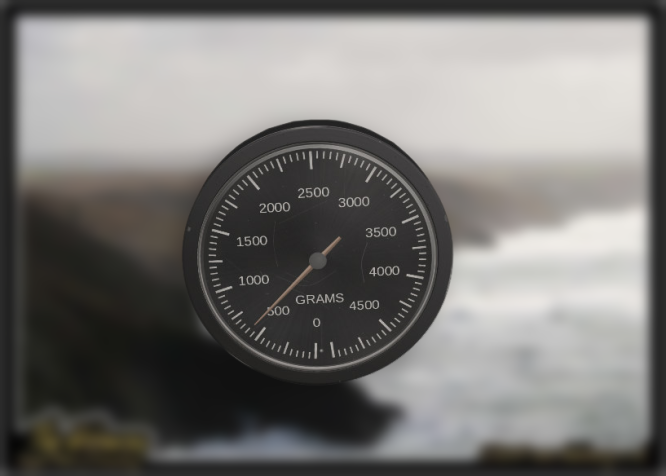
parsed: 600 g
